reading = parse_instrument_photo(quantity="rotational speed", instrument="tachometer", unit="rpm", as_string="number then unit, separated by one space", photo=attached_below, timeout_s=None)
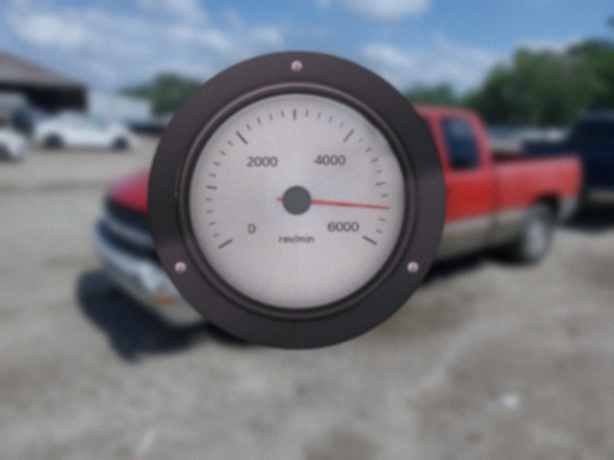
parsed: 5400 rpm
